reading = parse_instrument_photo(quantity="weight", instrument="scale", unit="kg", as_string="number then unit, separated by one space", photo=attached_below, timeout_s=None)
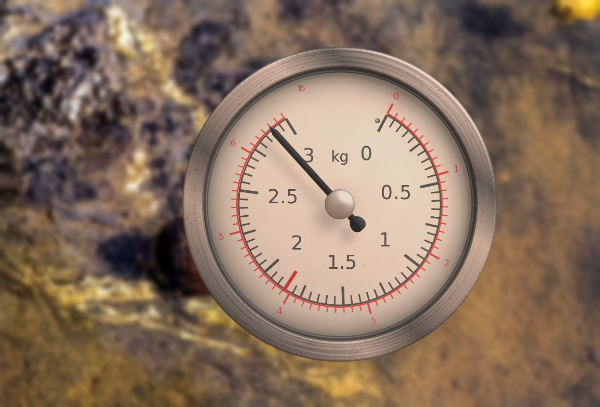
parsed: 2.9 kg
